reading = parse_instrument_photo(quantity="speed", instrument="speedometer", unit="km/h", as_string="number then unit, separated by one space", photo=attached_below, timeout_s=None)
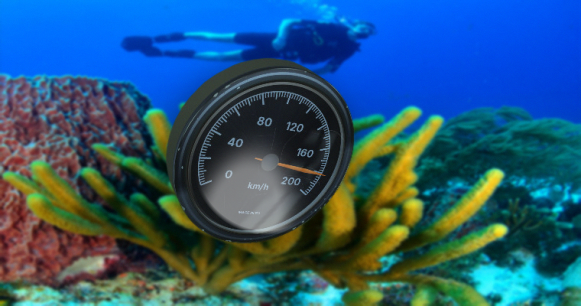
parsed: 180 km/h
